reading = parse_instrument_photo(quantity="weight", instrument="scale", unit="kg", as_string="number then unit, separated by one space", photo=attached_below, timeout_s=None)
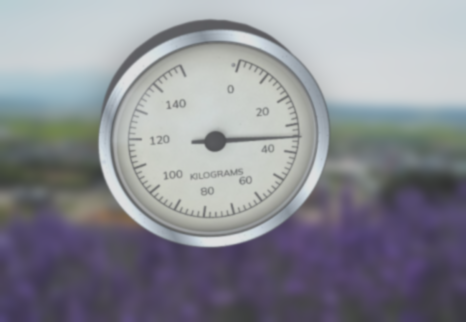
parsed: 34 kg
